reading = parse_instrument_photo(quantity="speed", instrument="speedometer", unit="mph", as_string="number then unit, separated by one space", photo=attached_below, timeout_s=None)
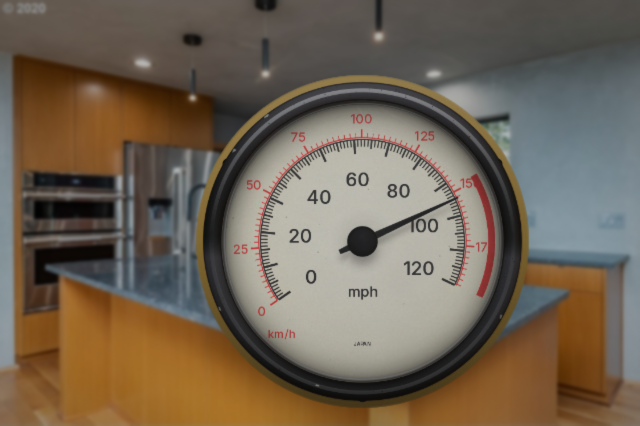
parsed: 95 mph
